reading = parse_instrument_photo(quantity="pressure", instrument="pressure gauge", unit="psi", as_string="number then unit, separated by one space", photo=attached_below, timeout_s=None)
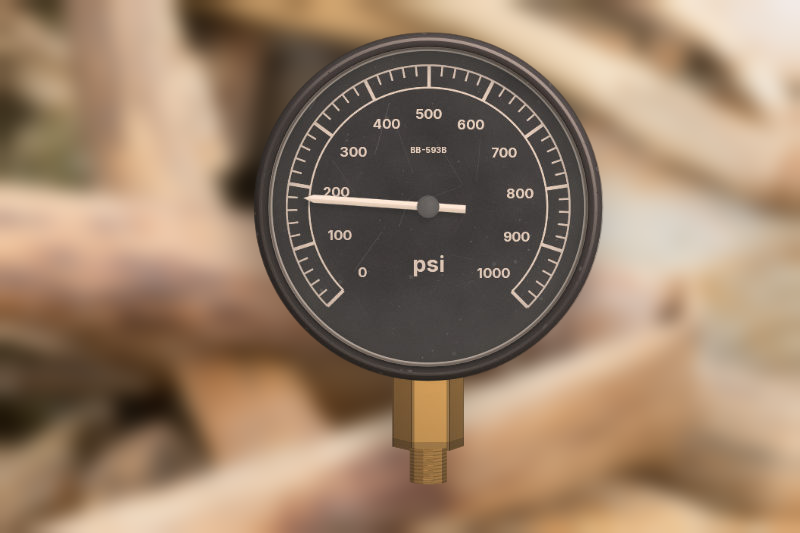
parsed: 180 psi
